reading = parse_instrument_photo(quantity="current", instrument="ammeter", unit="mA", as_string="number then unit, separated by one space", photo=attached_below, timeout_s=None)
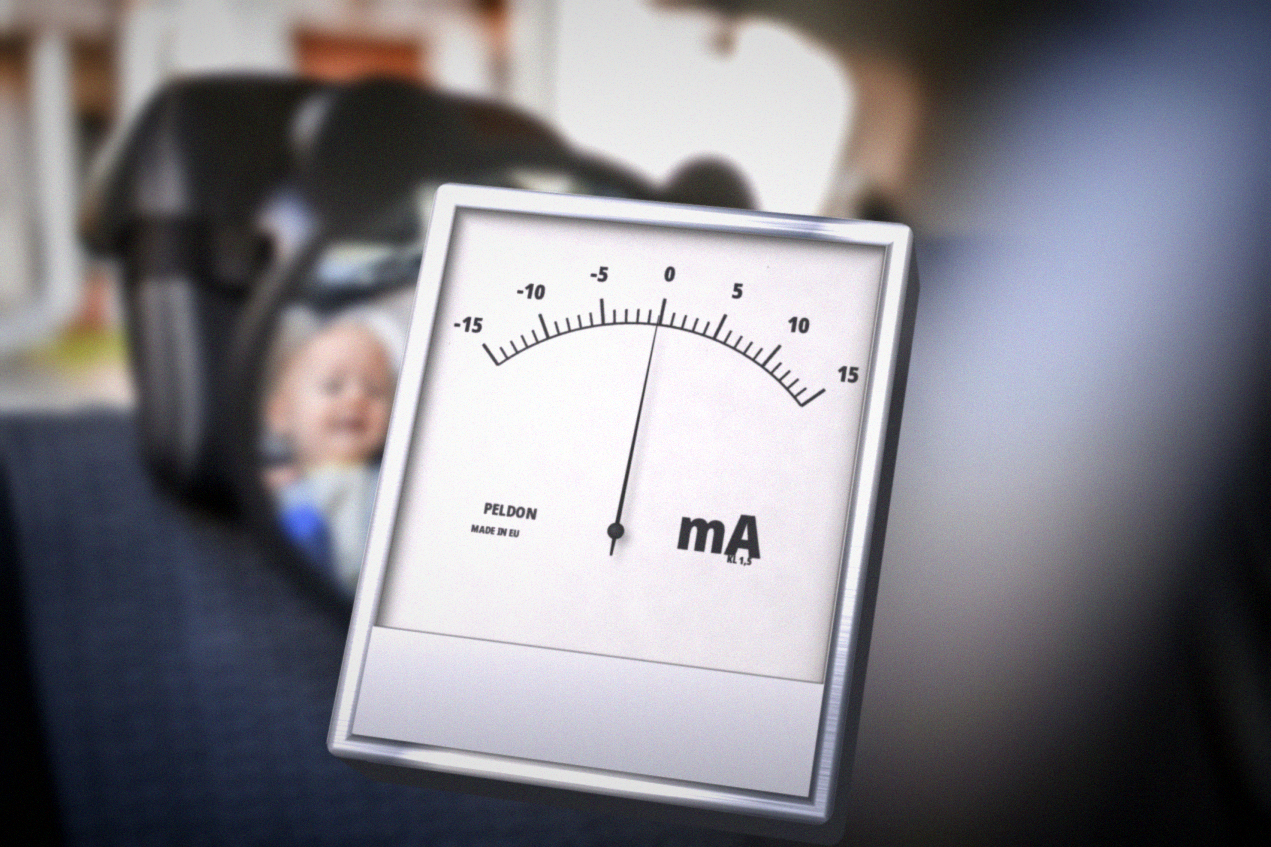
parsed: 0 mA
